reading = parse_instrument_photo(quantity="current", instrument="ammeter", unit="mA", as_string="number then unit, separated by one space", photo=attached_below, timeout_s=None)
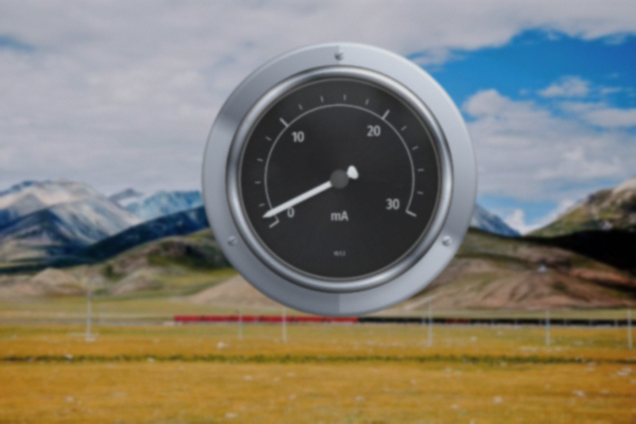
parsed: 1 mA
